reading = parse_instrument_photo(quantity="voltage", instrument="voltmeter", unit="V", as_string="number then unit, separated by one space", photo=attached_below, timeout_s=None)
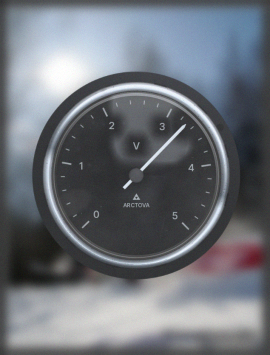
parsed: 3.3 V
